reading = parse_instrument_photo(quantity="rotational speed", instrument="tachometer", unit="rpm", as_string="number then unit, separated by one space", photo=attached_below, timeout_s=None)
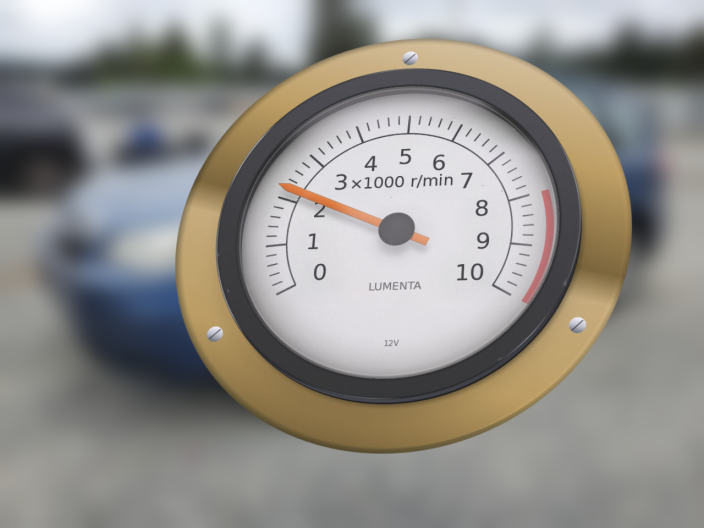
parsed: 2200 rpm
